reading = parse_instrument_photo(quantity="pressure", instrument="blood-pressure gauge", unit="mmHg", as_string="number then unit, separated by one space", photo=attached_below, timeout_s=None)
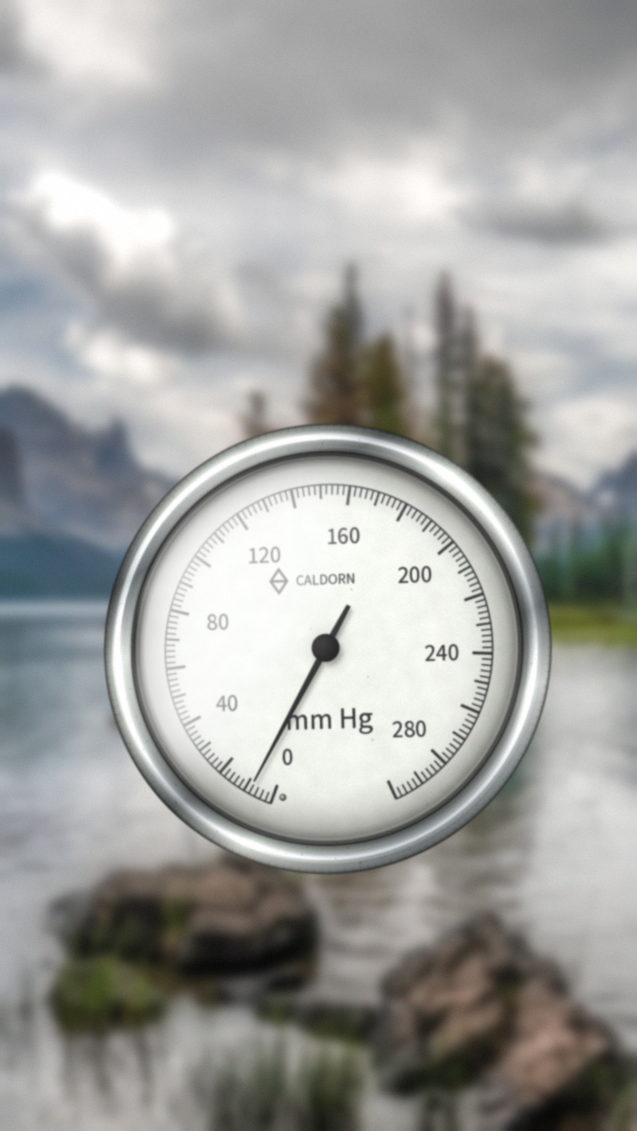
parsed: 8 mmHg
